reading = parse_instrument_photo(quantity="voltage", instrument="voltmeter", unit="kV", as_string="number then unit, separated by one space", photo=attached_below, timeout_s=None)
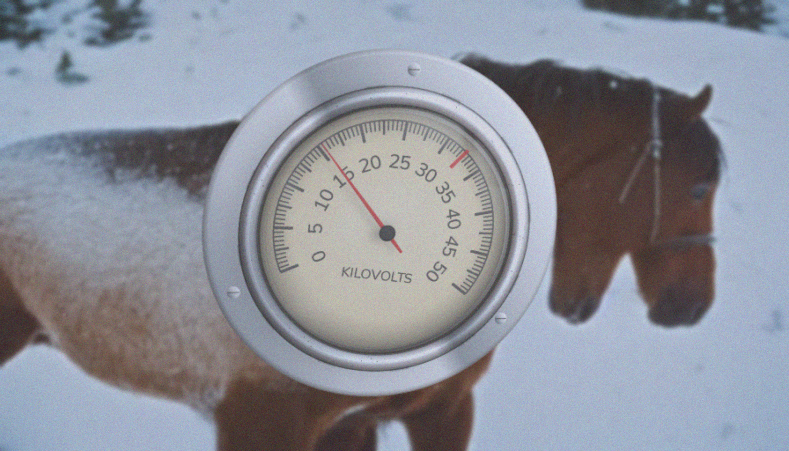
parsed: 15.5 kV
